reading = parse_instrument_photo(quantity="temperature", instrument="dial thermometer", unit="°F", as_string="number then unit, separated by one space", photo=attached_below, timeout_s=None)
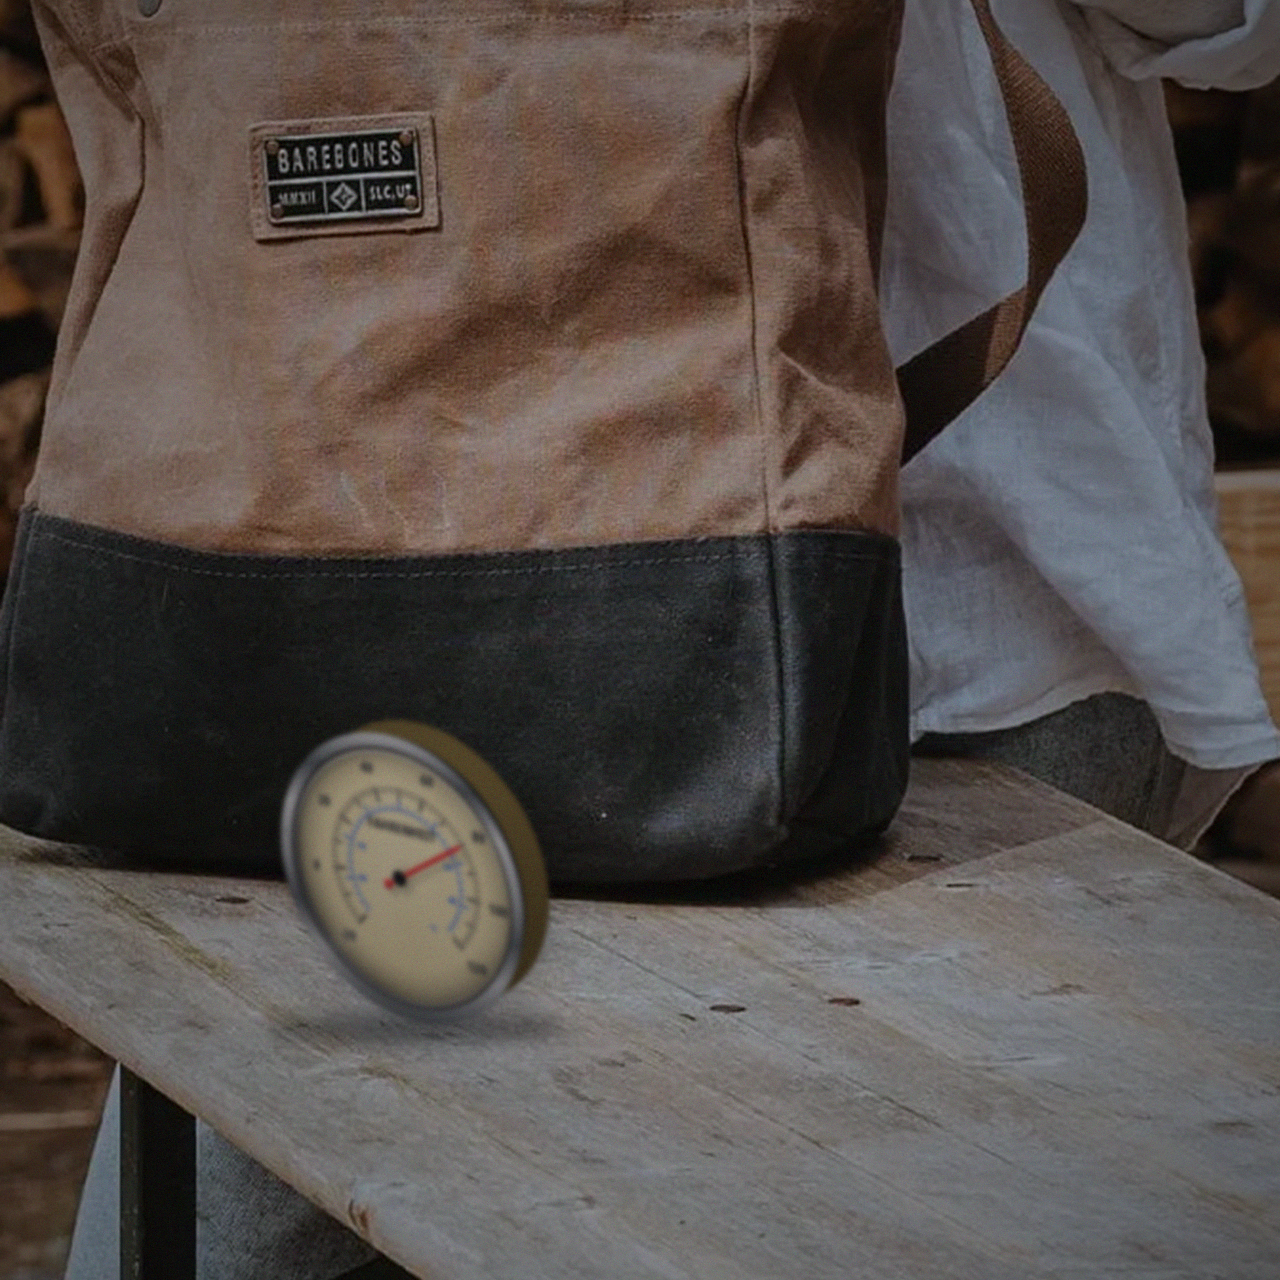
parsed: 80 °F
